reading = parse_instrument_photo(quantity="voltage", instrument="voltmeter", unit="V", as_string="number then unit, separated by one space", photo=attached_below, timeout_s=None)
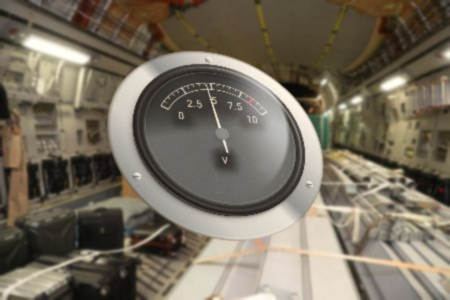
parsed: 4.5 V
